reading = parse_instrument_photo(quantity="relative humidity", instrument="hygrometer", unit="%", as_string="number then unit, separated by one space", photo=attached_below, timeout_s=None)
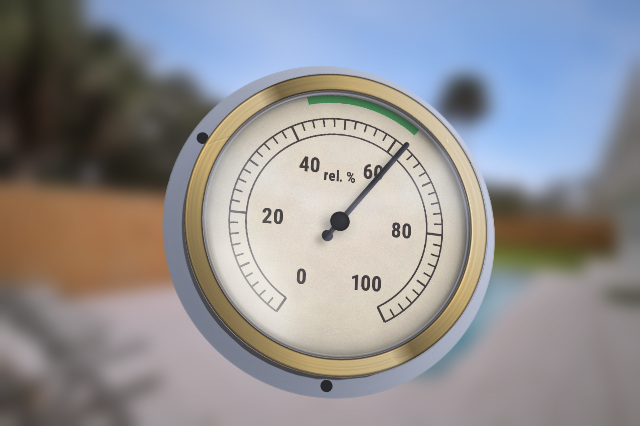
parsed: 62 %
